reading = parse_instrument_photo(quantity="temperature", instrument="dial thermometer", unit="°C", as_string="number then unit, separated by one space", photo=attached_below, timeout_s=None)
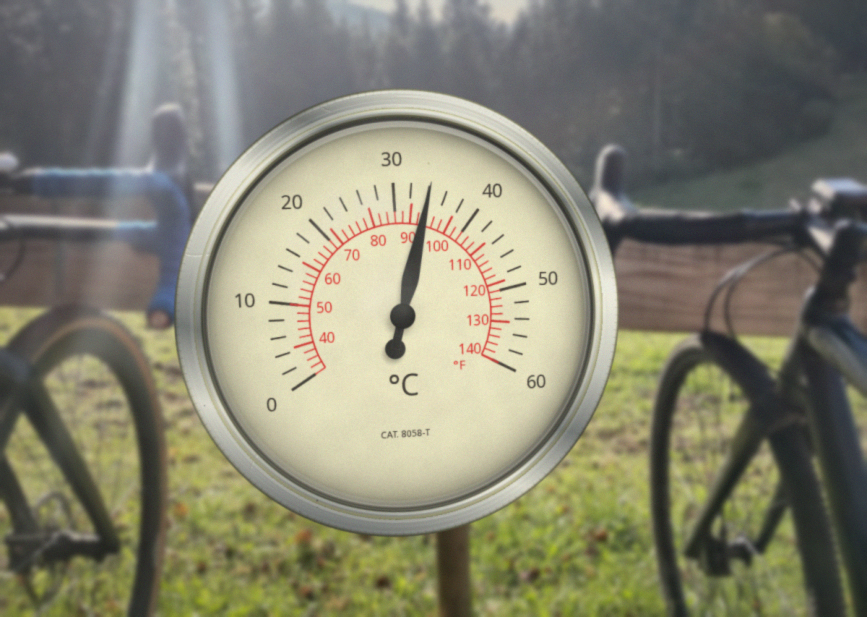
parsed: 34 °C
